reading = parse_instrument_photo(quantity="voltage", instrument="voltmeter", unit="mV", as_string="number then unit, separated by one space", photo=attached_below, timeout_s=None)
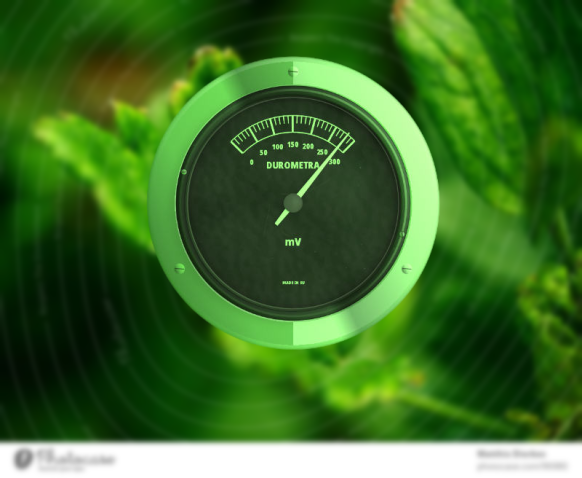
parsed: 280 mV
